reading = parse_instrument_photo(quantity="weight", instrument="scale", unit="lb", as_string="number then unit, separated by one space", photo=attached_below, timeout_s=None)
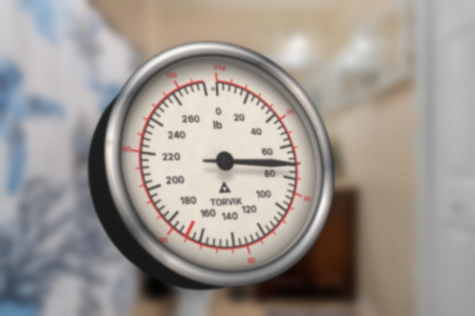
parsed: 72 lb
